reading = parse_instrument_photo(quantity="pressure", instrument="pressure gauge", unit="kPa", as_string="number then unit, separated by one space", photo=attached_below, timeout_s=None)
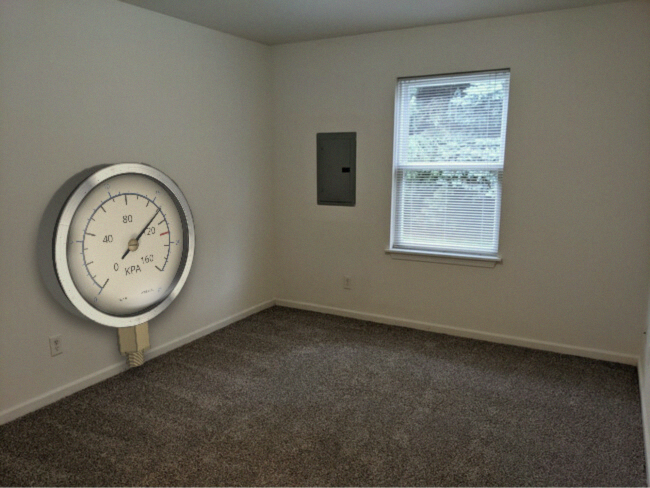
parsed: 110 kPa
